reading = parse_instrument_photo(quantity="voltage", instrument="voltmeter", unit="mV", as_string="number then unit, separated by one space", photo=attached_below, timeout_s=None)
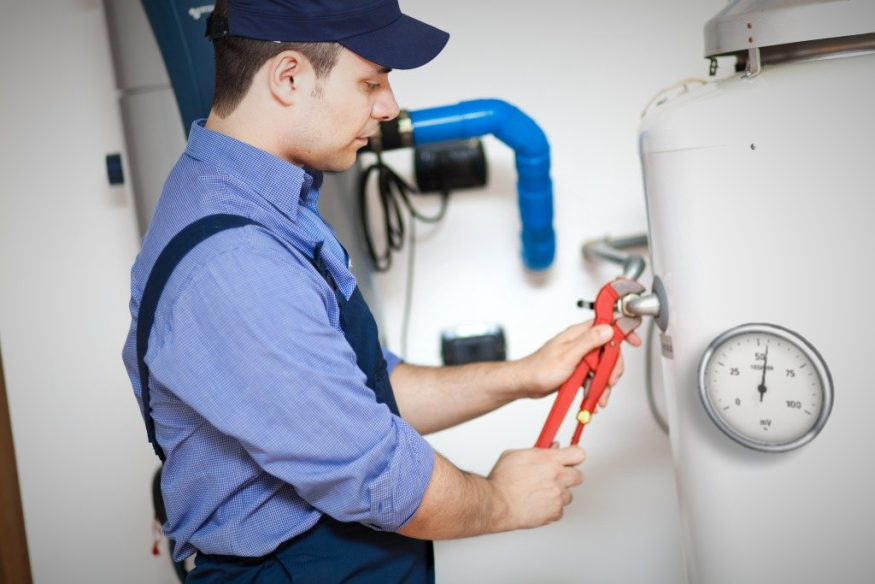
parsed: 55 mV
